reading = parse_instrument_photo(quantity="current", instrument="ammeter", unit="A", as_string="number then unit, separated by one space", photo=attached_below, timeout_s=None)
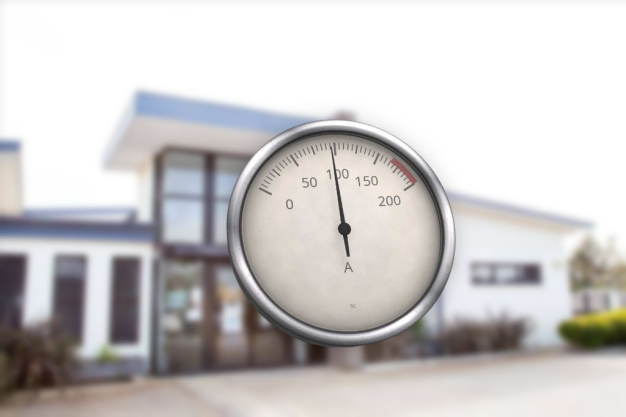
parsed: 95 A
